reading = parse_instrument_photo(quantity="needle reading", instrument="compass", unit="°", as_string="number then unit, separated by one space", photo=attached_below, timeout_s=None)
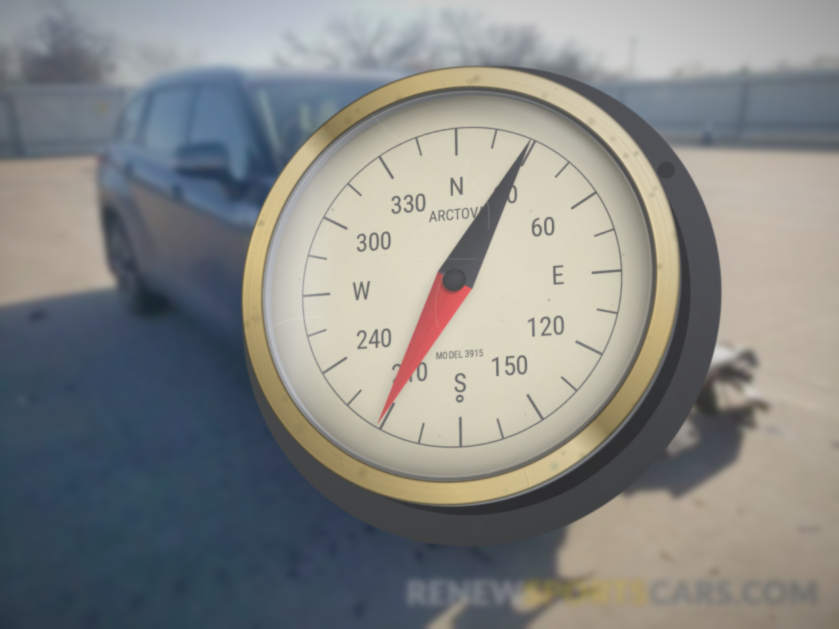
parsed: 210 °
